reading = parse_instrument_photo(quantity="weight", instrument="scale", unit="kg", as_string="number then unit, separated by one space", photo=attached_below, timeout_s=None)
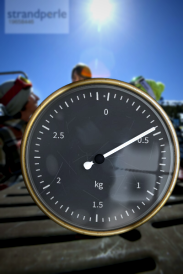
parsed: 0.45 kg
